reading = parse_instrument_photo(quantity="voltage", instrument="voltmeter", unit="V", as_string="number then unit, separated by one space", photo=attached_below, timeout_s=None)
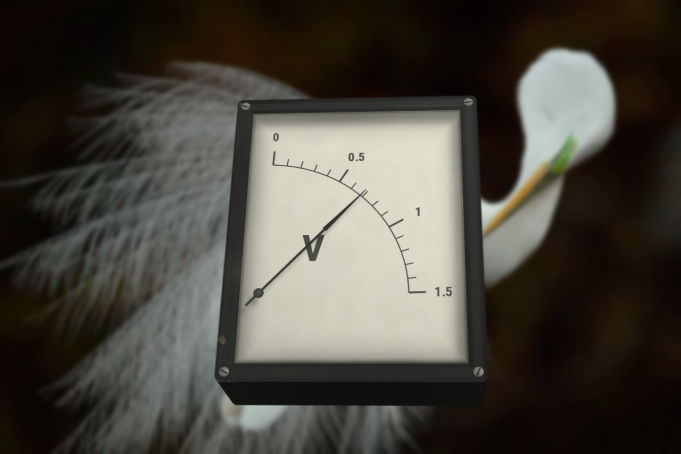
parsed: 0.7 V
